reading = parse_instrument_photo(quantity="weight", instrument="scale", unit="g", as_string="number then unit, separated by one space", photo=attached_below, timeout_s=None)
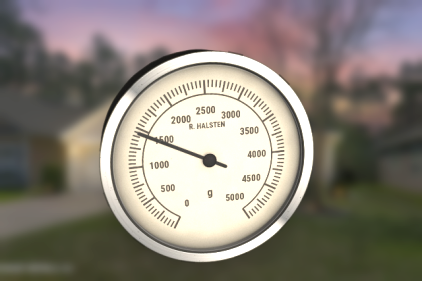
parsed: 1450 g
